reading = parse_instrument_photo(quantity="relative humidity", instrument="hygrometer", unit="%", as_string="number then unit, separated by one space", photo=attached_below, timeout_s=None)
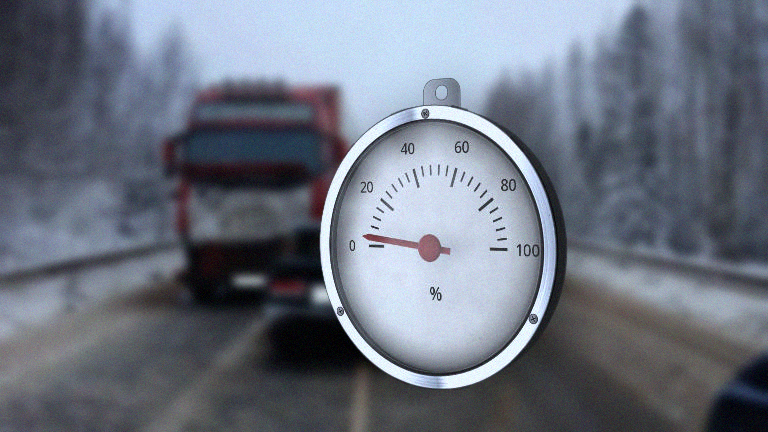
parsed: 4 %
